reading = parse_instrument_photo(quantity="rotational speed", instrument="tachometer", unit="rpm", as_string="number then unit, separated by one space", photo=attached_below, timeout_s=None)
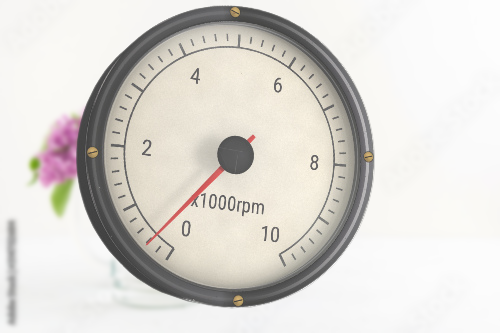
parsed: 400 rpm
